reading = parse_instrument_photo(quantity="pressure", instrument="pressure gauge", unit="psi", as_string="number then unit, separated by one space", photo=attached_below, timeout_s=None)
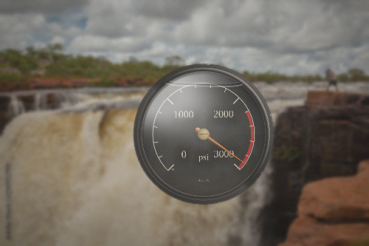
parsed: 2900 psi
